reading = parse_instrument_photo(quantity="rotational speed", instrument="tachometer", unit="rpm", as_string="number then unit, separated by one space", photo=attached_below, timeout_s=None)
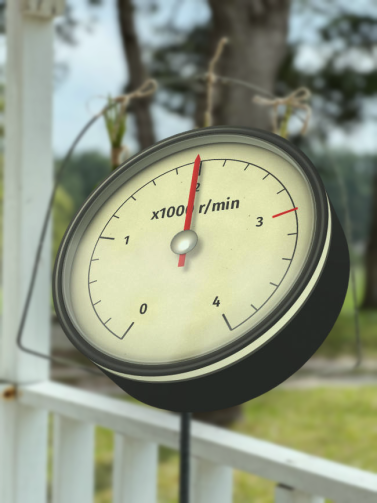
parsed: 2000 rpm
